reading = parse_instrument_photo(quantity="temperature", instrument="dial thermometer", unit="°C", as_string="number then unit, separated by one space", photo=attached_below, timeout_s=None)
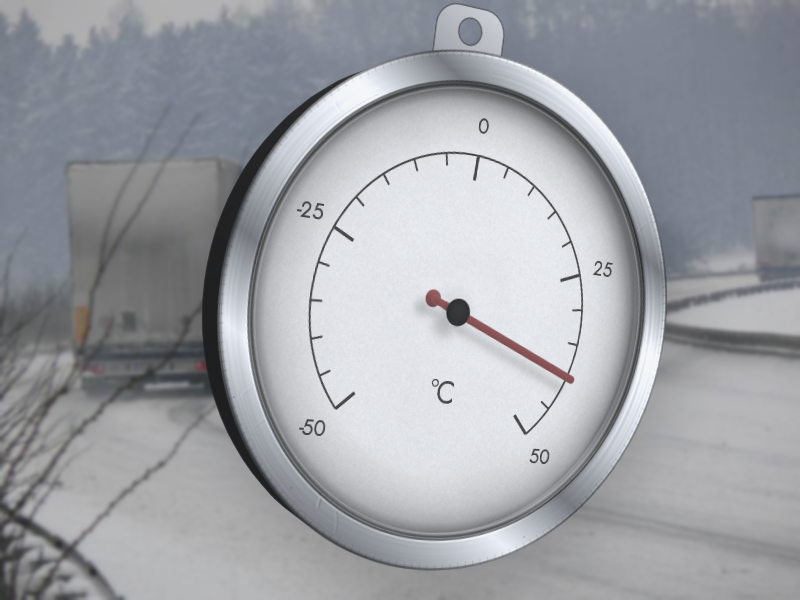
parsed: 40 °C
